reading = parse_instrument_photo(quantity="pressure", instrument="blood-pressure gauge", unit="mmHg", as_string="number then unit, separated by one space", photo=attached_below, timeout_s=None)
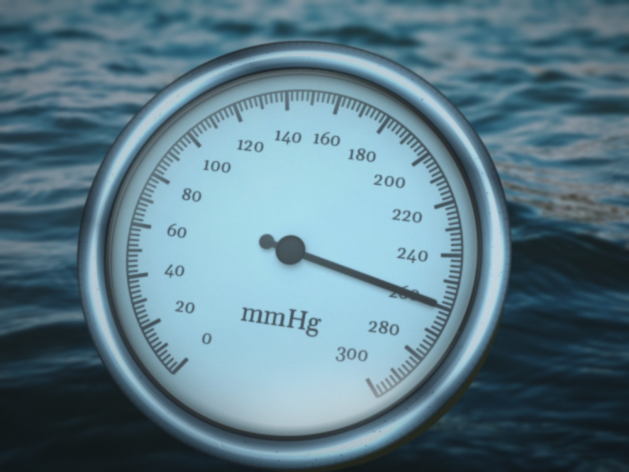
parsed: 260 mmHg
